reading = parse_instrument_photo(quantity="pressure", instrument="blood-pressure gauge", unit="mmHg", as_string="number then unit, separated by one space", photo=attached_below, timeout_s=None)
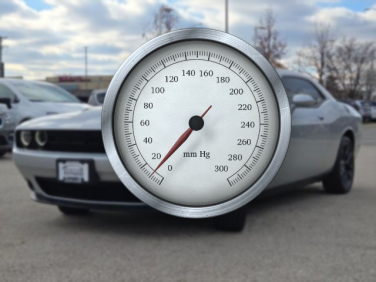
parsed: 10 mmHg
